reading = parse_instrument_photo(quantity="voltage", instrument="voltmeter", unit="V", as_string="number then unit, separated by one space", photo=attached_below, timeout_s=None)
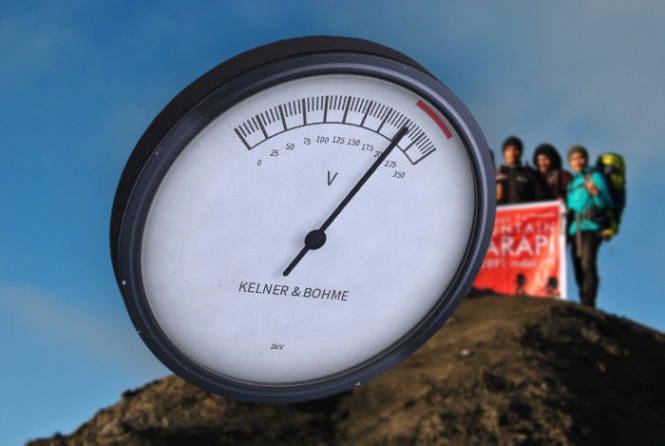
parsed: 200 V
